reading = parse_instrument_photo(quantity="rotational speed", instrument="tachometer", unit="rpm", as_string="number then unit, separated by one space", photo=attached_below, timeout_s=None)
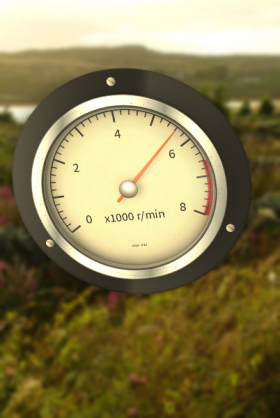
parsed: 5600 rpm
